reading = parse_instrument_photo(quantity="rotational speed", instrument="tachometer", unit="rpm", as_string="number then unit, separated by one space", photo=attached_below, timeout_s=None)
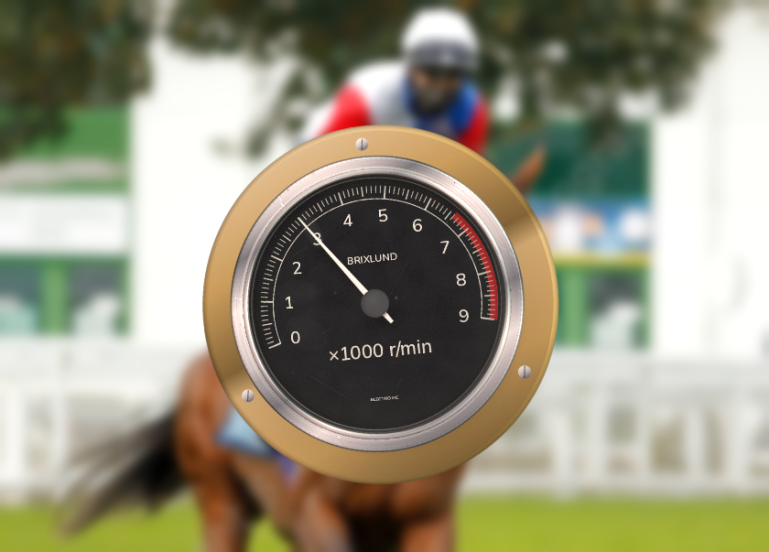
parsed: 3000 rpm
